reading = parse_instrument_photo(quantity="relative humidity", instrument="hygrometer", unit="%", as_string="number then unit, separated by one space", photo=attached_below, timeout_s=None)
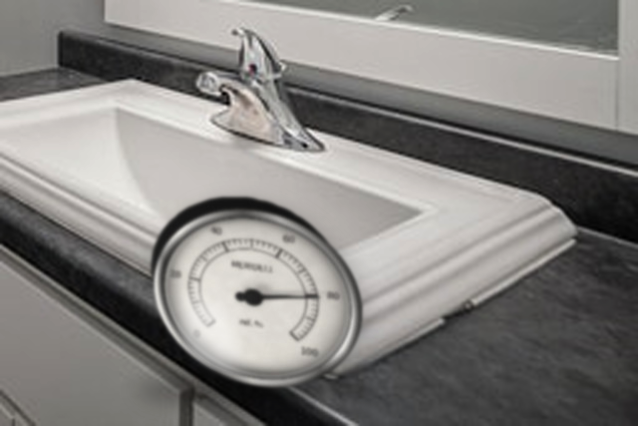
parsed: 80 %
